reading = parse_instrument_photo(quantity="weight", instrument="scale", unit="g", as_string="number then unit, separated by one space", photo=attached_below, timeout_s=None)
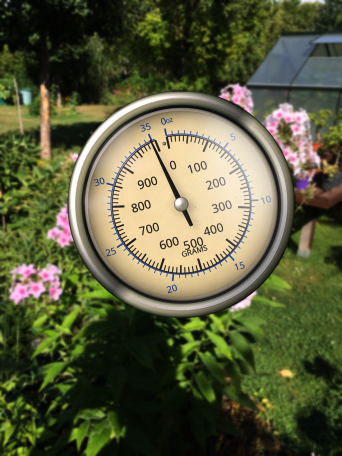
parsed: 990 g
